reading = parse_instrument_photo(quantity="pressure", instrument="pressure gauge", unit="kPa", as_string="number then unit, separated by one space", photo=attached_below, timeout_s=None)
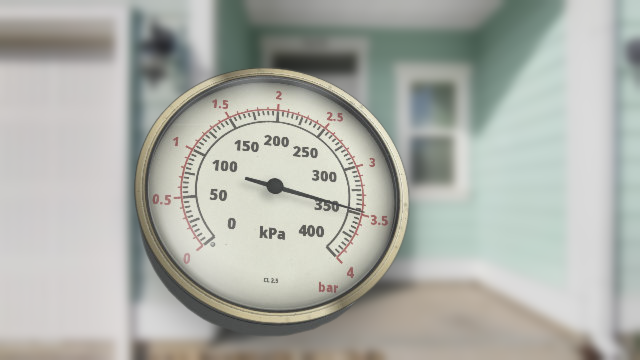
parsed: 350 kPa
